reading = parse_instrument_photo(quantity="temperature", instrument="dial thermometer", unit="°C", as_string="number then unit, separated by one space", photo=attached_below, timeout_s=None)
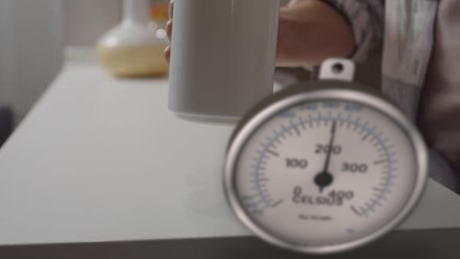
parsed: 200 °C
